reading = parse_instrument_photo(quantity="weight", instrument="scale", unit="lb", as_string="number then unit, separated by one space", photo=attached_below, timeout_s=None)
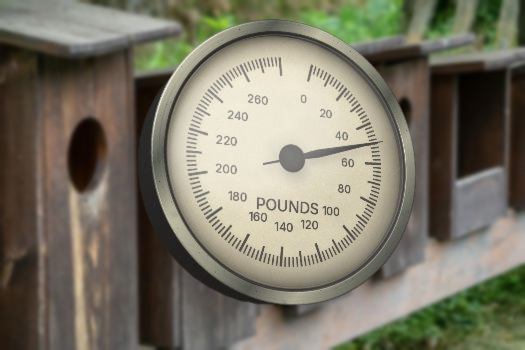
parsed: 50 lb
